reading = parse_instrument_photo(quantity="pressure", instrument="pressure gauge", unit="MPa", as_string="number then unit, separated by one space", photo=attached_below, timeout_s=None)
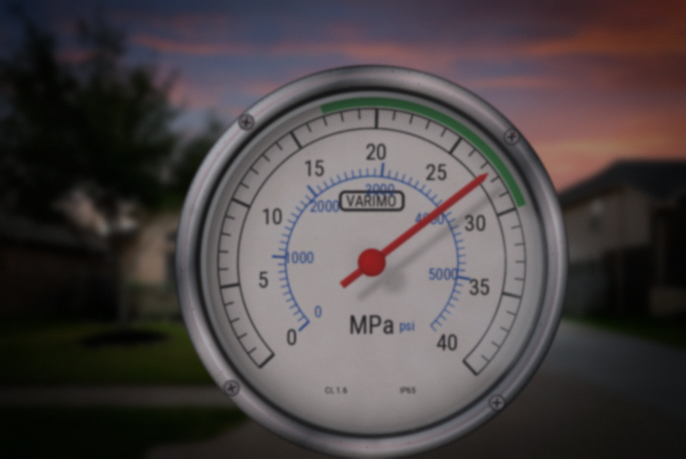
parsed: 27.5 MPa
